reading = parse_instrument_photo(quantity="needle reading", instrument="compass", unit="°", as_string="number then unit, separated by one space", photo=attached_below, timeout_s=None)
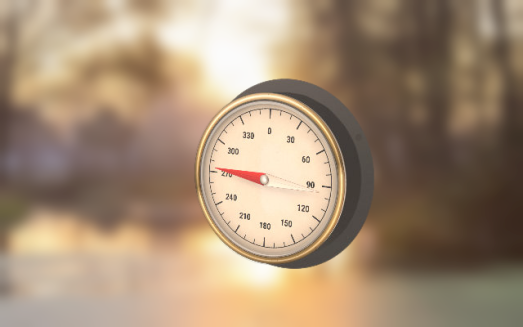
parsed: 275 °
